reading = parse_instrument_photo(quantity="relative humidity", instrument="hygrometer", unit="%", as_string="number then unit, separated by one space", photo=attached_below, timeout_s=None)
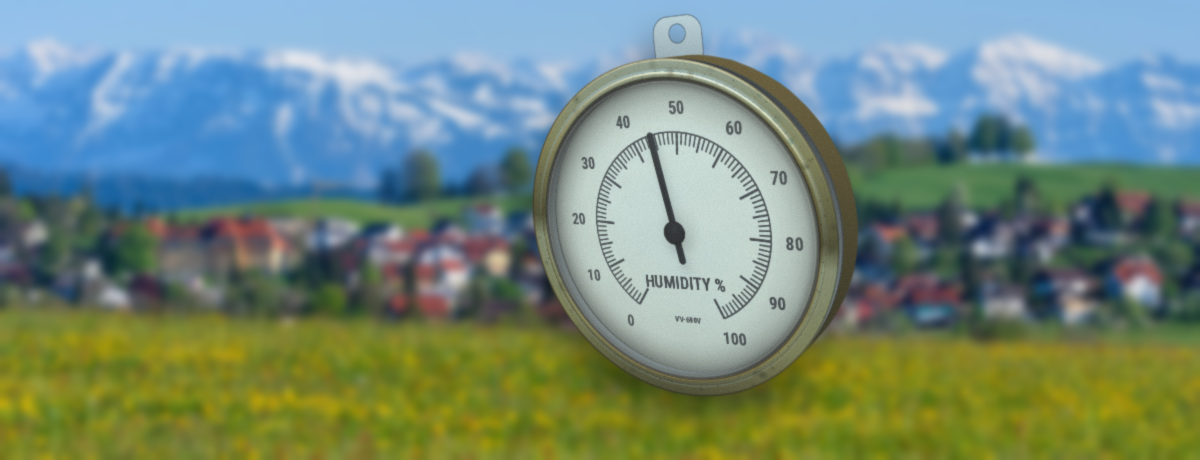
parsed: 45 %
